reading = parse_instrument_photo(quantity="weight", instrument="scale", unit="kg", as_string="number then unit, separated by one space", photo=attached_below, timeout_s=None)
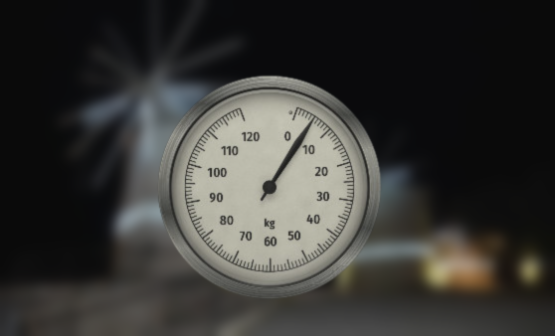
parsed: 5 kg
